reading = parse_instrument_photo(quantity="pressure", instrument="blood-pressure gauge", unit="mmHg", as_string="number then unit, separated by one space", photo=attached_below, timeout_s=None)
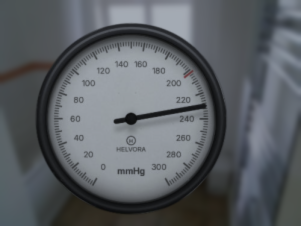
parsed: 230 mmHg
